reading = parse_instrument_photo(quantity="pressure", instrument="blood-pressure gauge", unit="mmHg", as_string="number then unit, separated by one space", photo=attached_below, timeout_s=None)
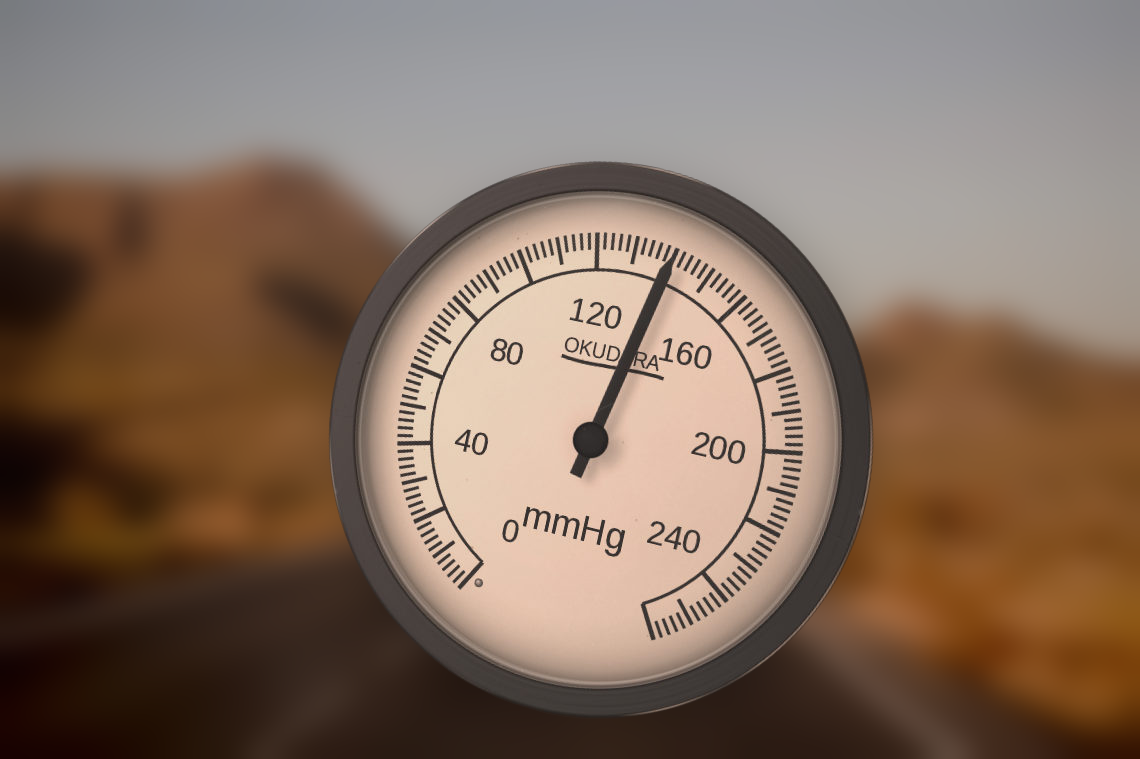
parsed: 140 mmHg
